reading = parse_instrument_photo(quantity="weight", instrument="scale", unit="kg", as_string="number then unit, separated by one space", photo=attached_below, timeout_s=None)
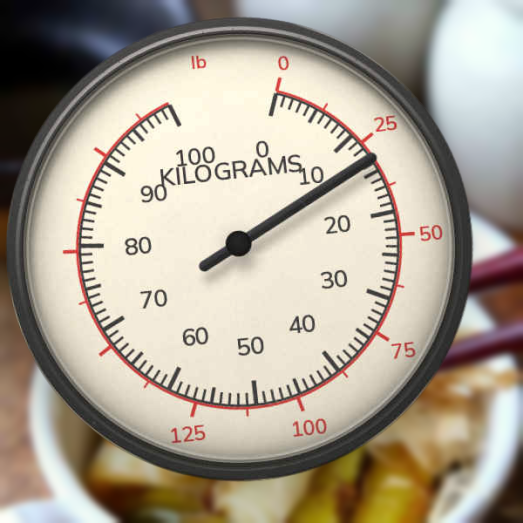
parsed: 13.5 kg
